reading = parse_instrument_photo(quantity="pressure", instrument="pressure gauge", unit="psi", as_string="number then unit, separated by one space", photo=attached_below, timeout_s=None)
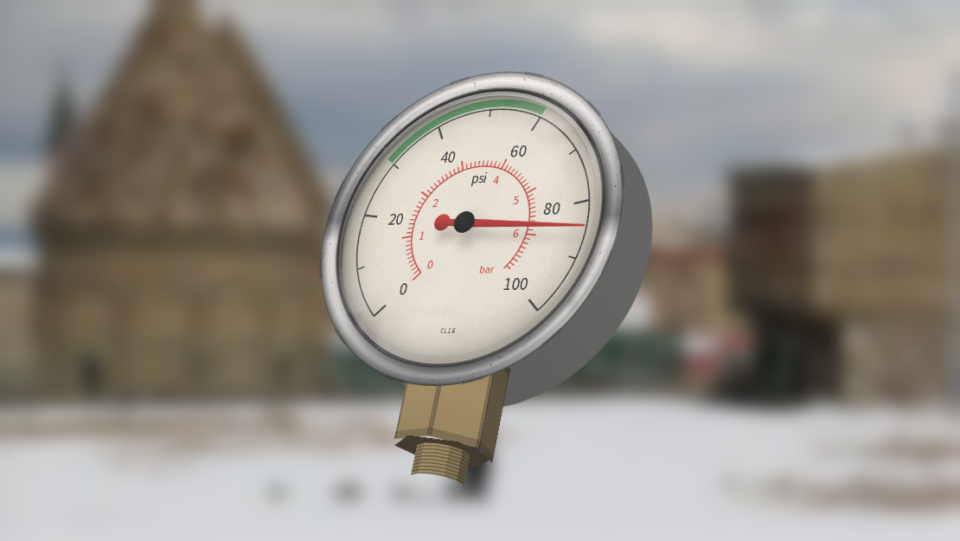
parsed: 85 psi
